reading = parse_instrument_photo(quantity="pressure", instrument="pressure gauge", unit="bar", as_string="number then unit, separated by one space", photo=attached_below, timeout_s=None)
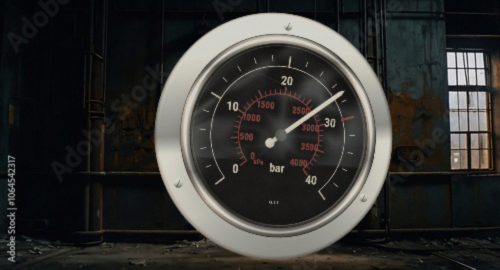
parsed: 27 bar
